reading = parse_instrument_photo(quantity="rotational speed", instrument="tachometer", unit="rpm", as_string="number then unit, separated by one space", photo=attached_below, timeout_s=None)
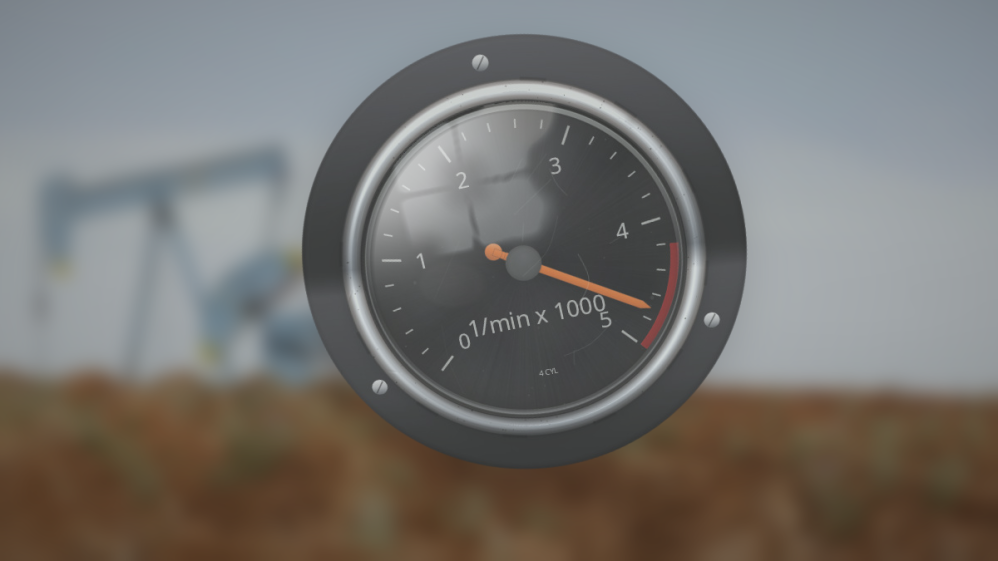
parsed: 4700 rpm
